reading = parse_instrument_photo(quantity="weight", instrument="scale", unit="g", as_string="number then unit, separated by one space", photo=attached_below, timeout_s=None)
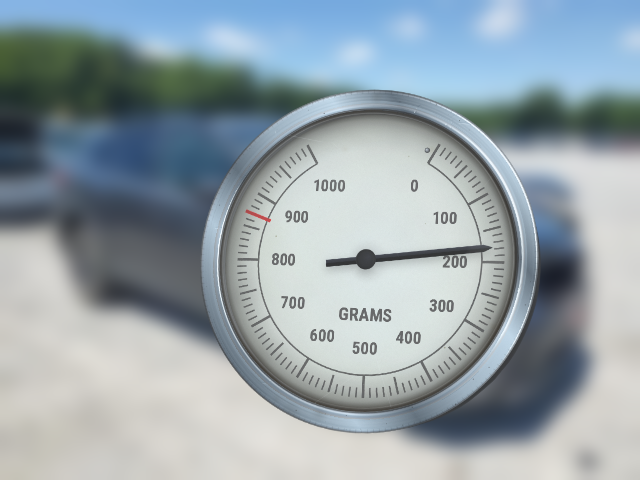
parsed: 180 g
